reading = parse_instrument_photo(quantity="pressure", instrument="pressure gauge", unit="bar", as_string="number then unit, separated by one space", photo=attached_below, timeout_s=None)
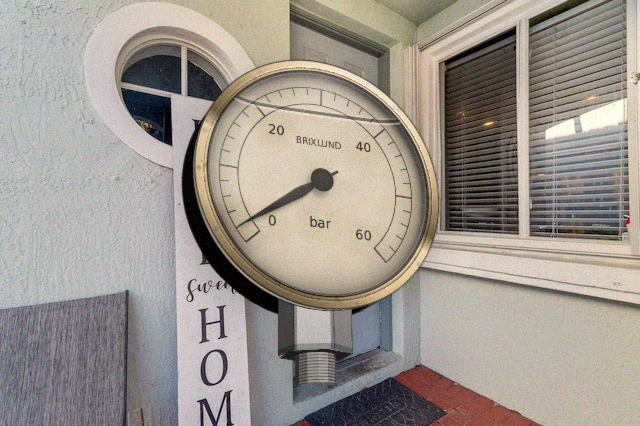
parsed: 2 bar
